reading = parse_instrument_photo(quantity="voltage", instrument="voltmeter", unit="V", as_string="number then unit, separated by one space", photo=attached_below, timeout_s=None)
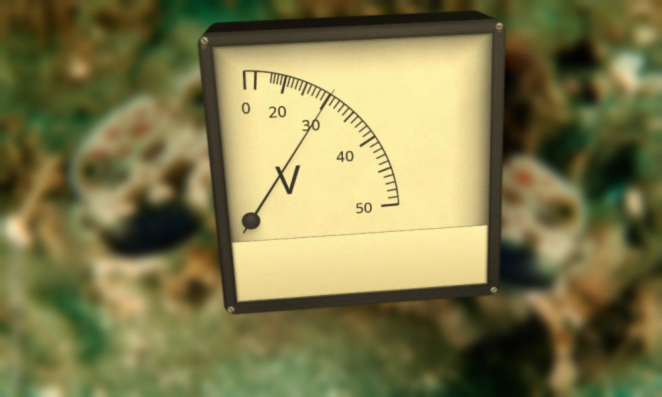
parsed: 30 V
